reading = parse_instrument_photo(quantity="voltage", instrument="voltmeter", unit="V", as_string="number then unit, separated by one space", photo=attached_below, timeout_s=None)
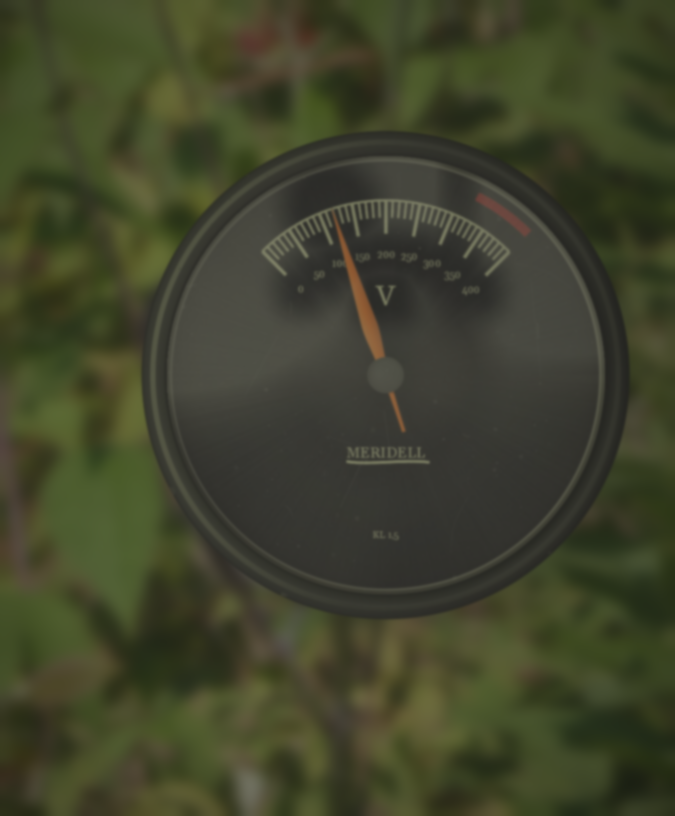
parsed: 120 V
